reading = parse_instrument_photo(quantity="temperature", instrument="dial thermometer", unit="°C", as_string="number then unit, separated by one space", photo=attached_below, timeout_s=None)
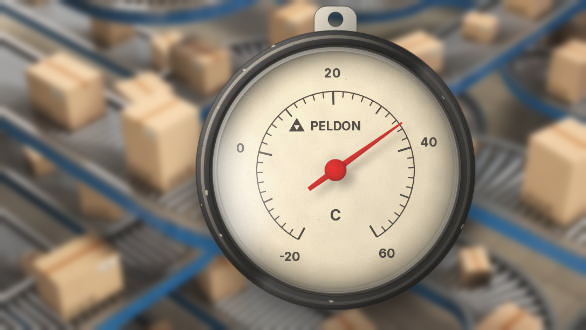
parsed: 35 °C
